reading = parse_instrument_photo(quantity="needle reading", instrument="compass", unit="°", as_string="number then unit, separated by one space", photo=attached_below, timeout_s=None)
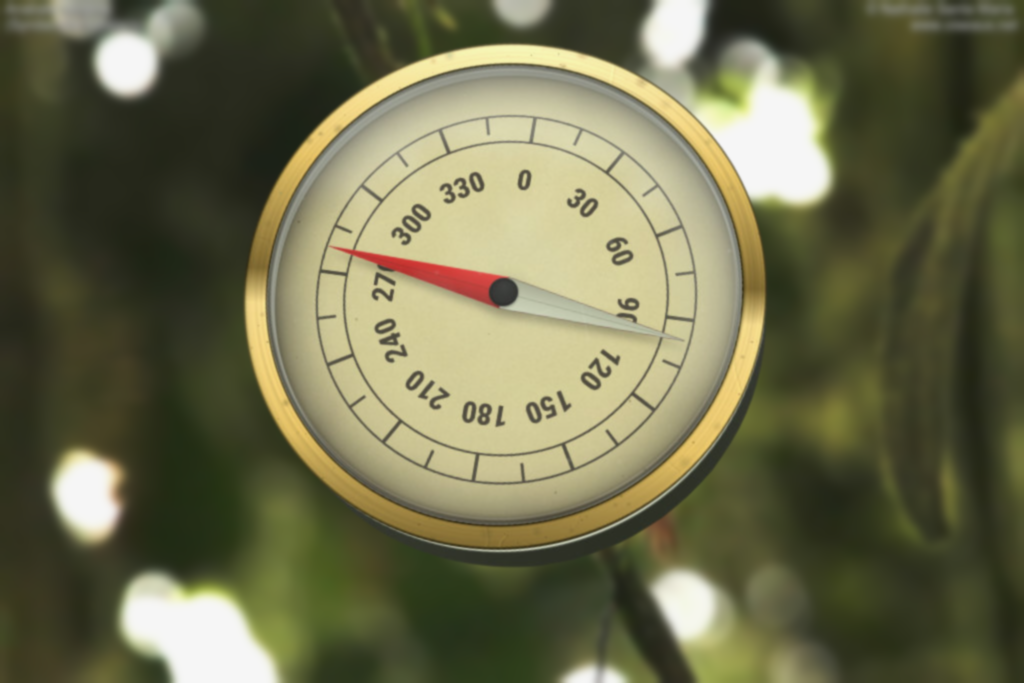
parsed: 277.5 °
